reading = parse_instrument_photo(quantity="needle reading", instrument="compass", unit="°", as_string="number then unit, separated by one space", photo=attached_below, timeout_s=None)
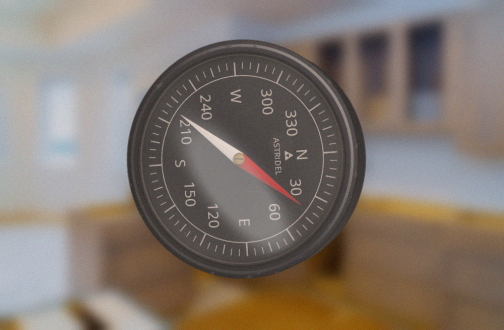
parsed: 40 °
